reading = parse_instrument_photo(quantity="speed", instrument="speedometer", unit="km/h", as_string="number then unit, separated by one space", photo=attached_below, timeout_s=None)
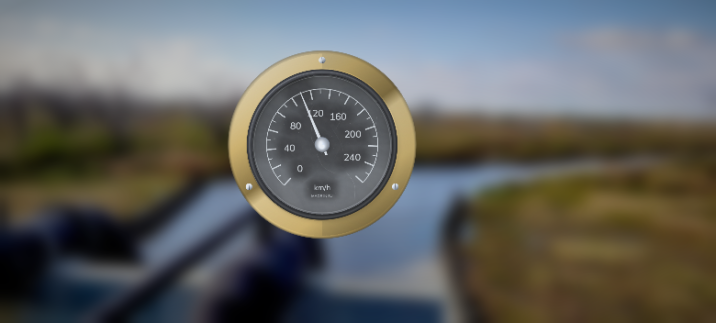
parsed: 110 km/h
